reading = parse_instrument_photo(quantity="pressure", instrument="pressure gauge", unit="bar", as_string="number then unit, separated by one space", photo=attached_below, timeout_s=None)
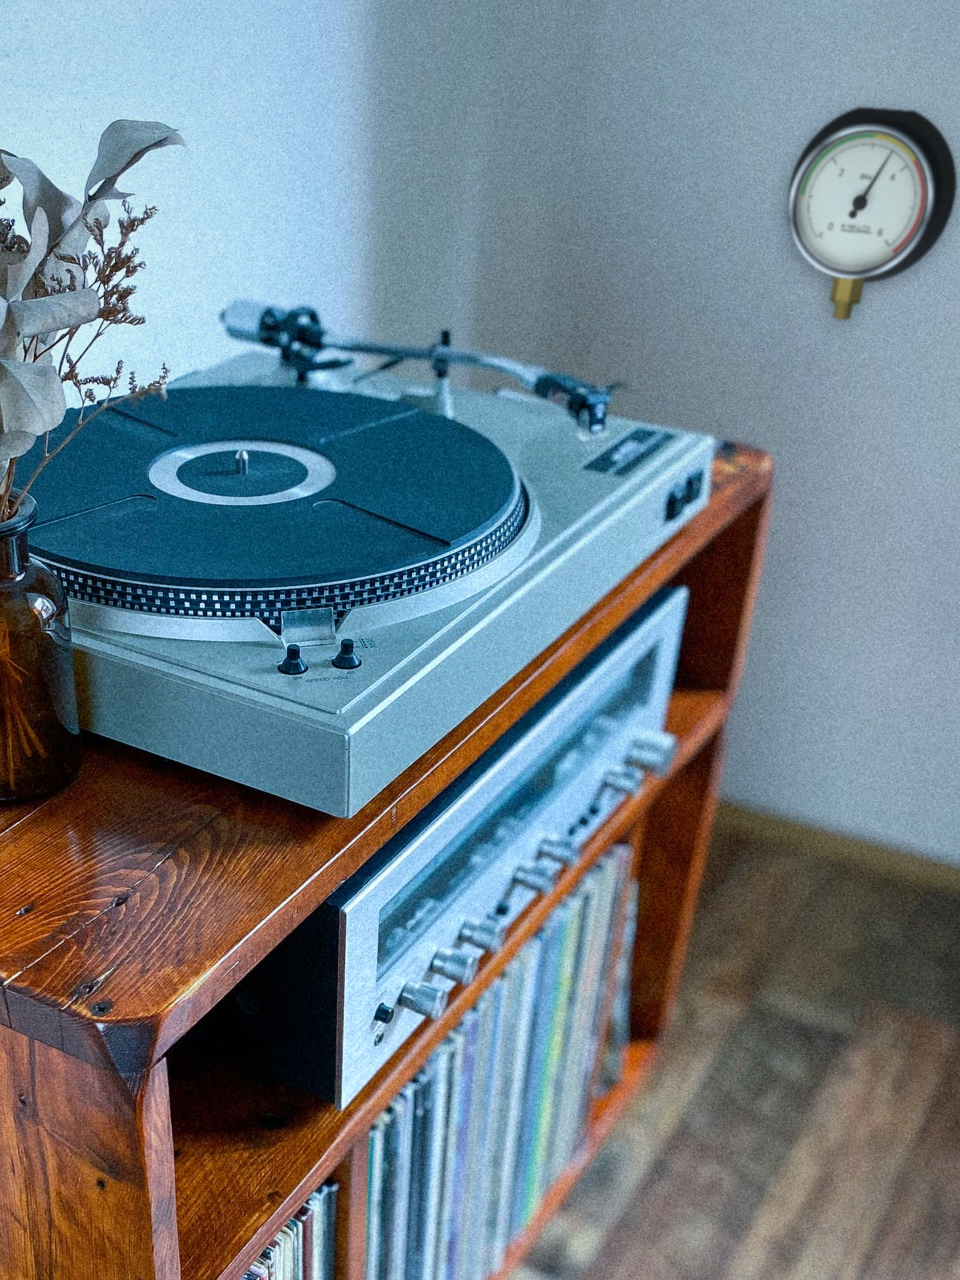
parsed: 3.5 bar
